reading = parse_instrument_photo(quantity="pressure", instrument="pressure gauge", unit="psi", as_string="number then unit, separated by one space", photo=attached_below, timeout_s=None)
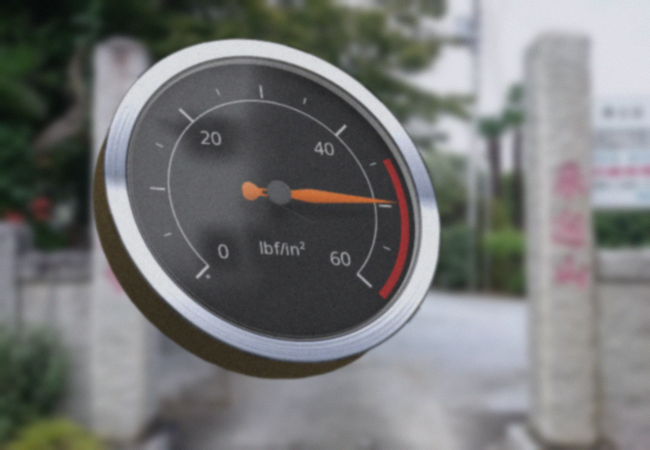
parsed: 50 psi
